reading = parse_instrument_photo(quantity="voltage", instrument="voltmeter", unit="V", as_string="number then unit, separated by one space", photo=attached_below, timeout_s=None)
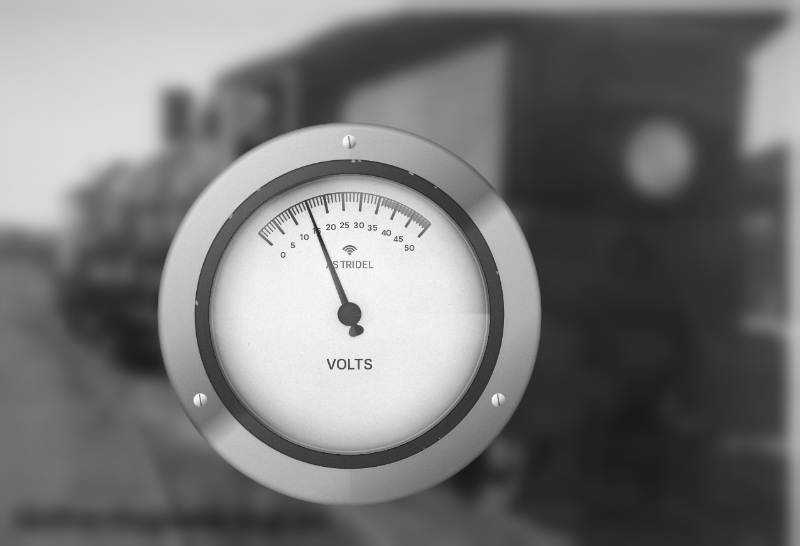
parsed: 15 V
